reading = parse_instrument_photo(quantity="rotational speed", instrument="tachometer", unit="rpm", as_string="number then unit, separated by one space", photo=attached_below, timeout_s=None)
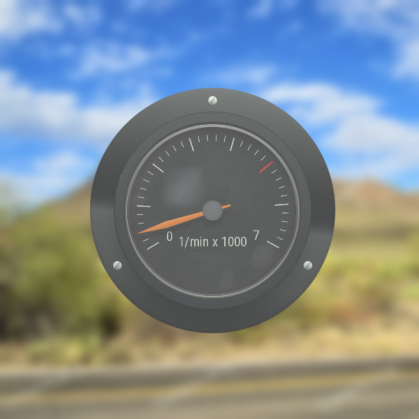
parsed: 400 rpm
